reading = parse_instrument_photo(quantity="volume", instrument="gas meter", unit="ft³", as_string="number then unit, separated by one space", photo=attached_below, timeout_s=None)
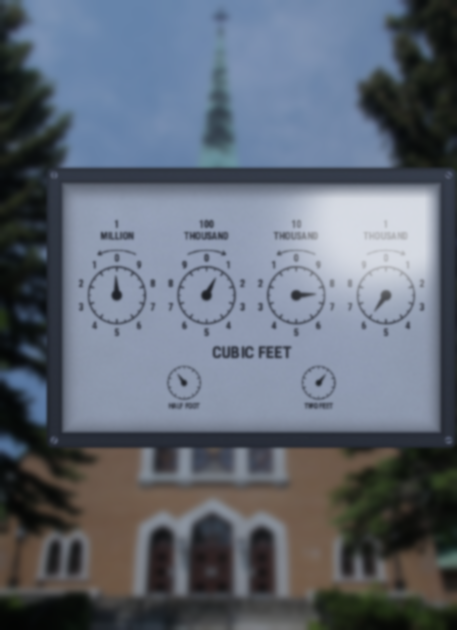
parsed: 7600 ft³
